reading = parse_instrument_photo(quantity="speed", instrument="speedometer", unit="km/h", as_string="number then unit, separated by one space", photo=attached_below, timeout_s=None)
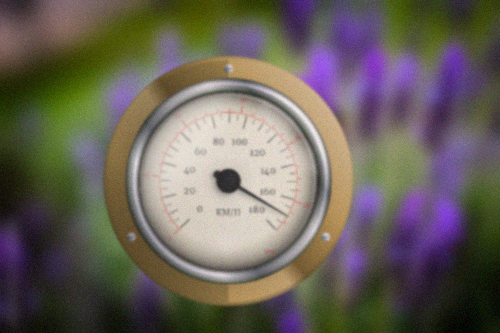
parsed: 170 km/h
